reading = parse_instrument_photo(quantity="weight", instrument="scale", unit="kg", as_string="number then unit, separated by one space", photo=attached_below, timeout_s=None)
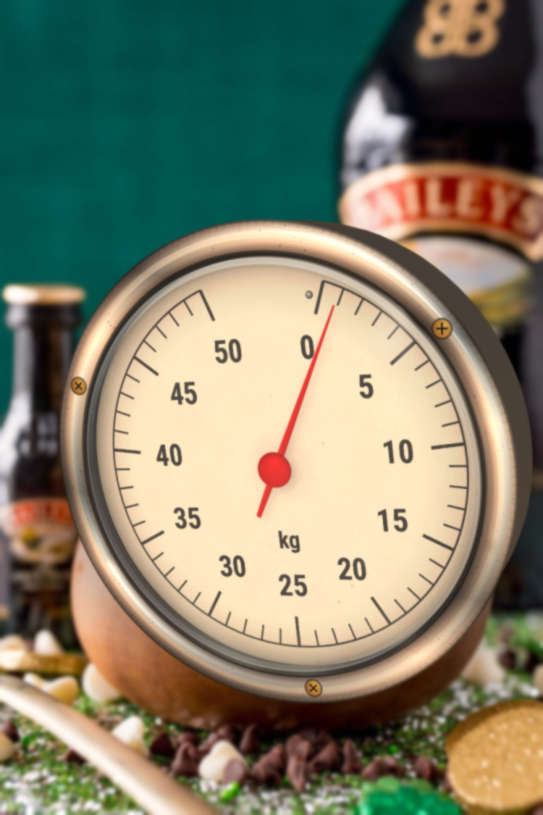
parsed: 1 kg
